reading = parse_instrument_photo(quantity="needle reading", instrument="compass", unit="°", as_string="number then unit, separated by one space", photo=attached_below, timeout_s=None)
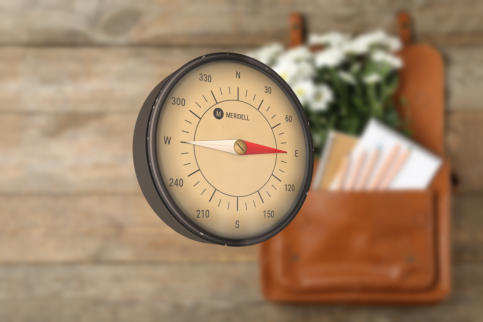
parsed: 90 °
